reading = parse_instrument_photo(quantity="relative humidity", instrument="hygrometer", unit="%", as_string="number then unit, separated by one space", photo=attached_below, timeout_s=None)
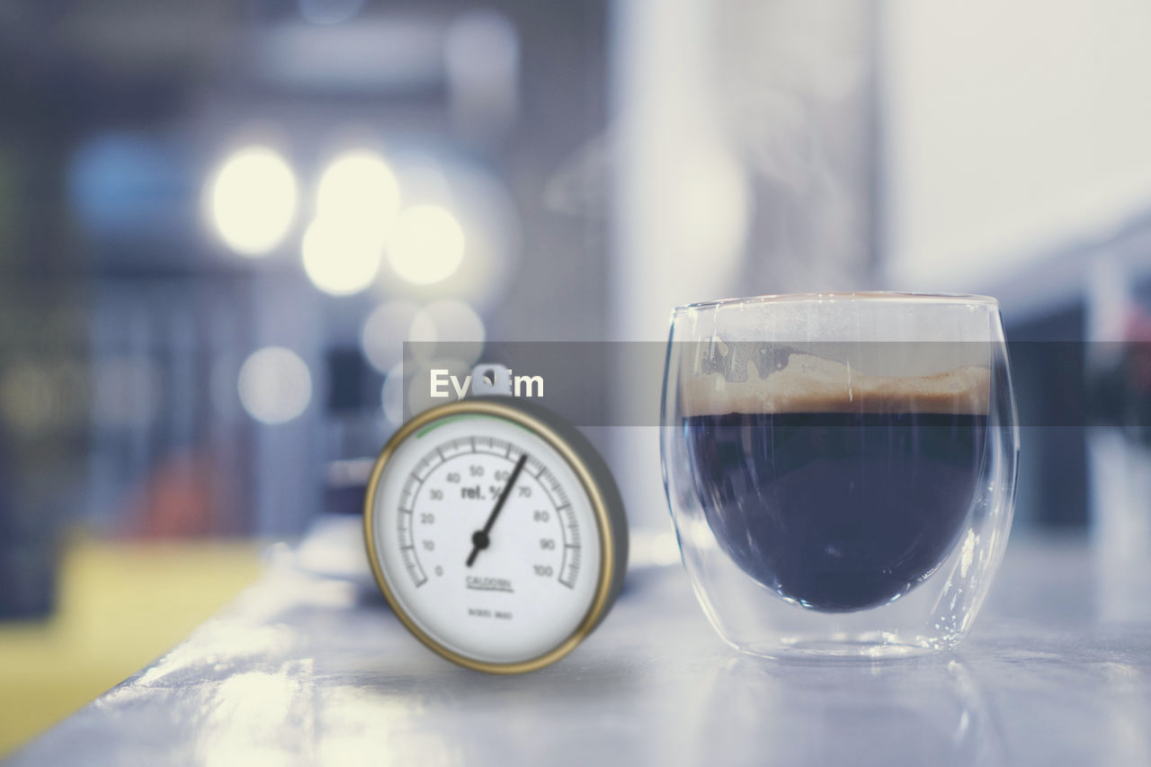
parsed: 65 %
